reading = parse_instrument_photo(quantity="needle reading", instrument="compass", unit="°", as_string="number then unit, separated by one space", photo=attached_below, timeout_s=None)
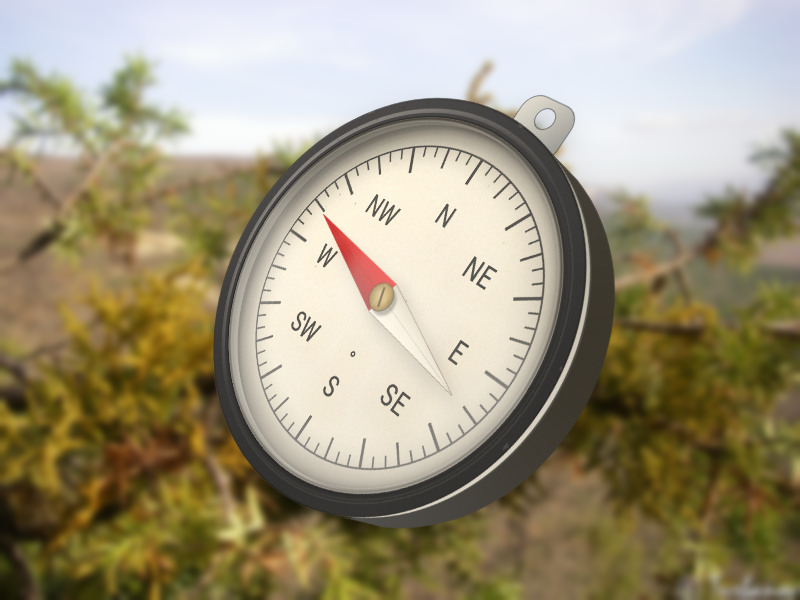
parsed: 285 °
